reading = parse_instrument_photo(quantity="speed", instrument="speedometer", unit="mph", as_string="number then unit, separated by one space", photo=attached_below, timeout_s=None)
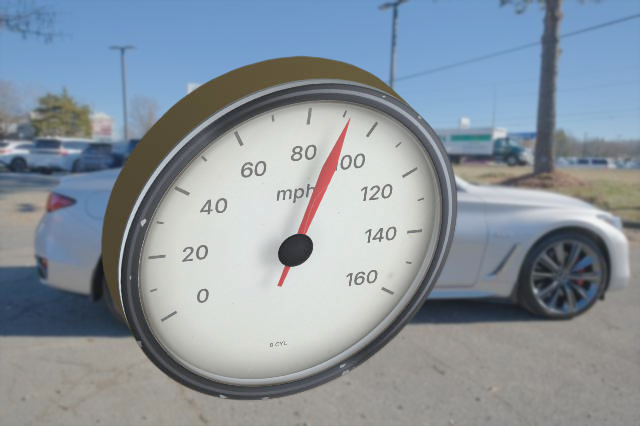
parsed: 90 mph
